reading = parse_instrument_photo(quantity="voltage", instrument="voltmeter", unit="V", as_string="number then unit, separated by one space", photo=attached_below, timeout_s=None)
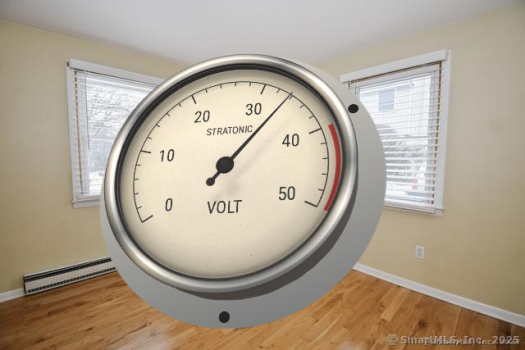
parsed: 34 V
